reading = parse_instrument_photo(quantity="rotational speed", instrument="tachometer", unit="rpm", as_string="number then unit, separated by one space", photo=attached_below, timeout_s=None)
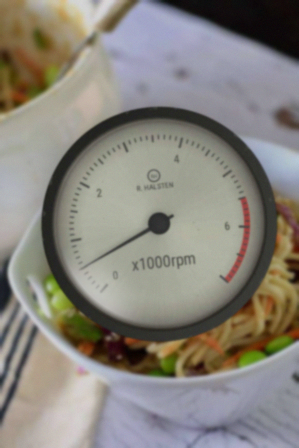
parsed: 500 rpm
